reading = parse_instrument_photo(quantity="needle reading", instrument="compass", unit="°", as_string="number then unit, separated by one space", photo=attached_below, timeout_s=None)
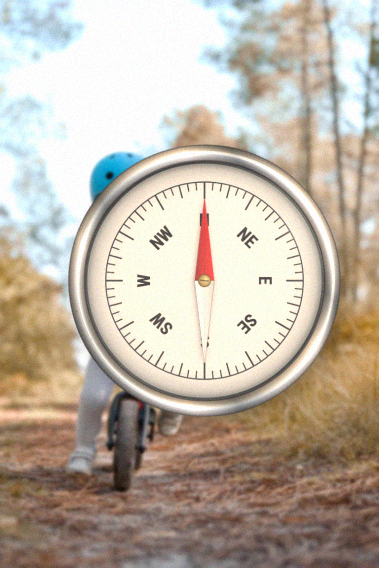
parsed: 0 °
